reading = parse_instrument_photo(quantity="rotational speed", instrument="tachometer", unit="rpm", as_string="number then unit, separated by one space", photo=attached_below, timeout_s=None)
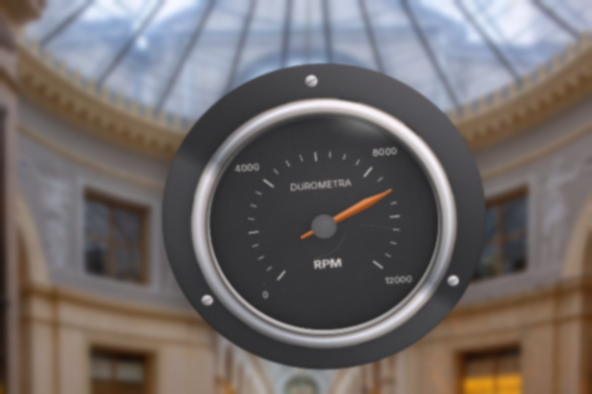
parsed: 9000 rpm
